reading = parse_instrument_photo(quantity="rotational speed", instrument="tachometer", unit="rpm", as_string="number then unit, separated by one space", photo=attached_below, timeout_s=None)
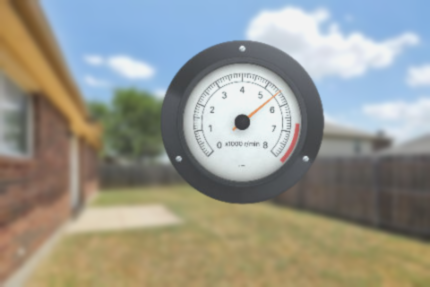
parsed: 5500 rpm
